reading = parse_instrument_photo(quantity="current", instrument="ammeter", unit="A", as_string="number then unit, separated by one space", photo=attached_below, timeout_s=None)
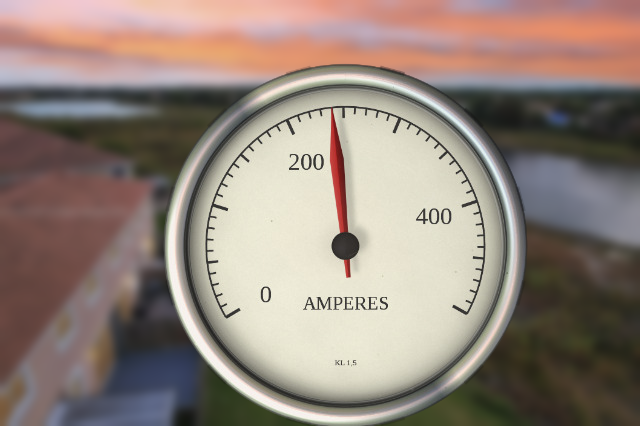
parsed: 240 A
